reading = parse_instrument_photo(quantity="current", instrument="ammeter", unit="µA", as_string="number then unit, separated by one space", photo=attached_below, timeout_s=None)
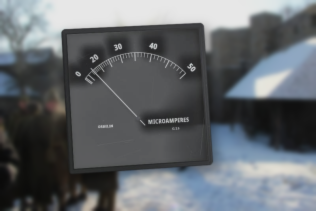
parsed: 15 µA
